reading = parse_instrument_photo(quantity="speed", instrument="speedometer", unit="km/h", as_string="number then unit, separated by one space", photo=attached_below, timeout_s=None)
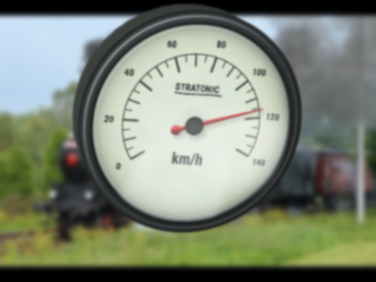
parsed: 115 km/h
